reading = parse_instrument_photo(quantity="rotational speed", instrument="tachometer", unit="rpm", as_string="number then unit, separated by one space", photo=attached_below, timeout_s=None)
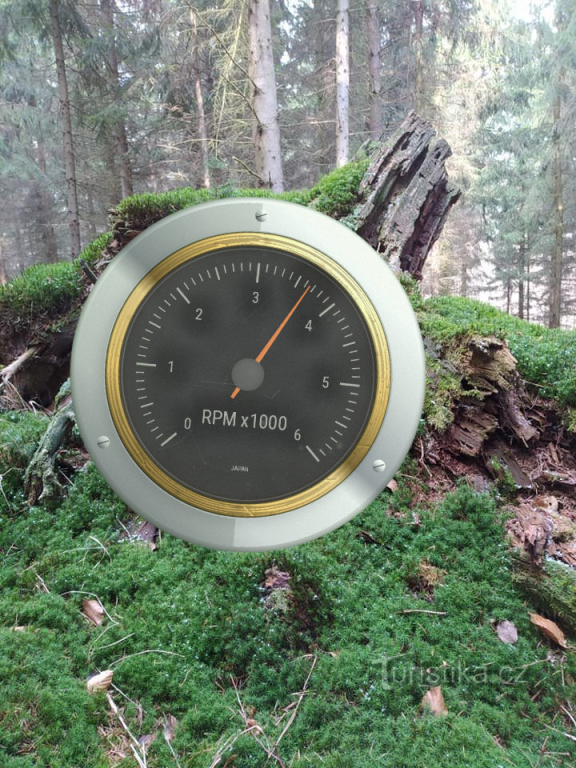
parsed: 3650 rpm
